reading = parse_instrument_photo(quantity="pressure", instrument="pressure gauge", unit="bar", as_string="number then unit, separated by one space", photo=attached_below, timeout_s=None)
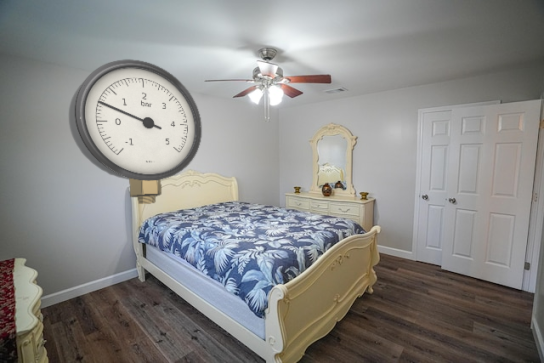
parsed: 0.5 bar
